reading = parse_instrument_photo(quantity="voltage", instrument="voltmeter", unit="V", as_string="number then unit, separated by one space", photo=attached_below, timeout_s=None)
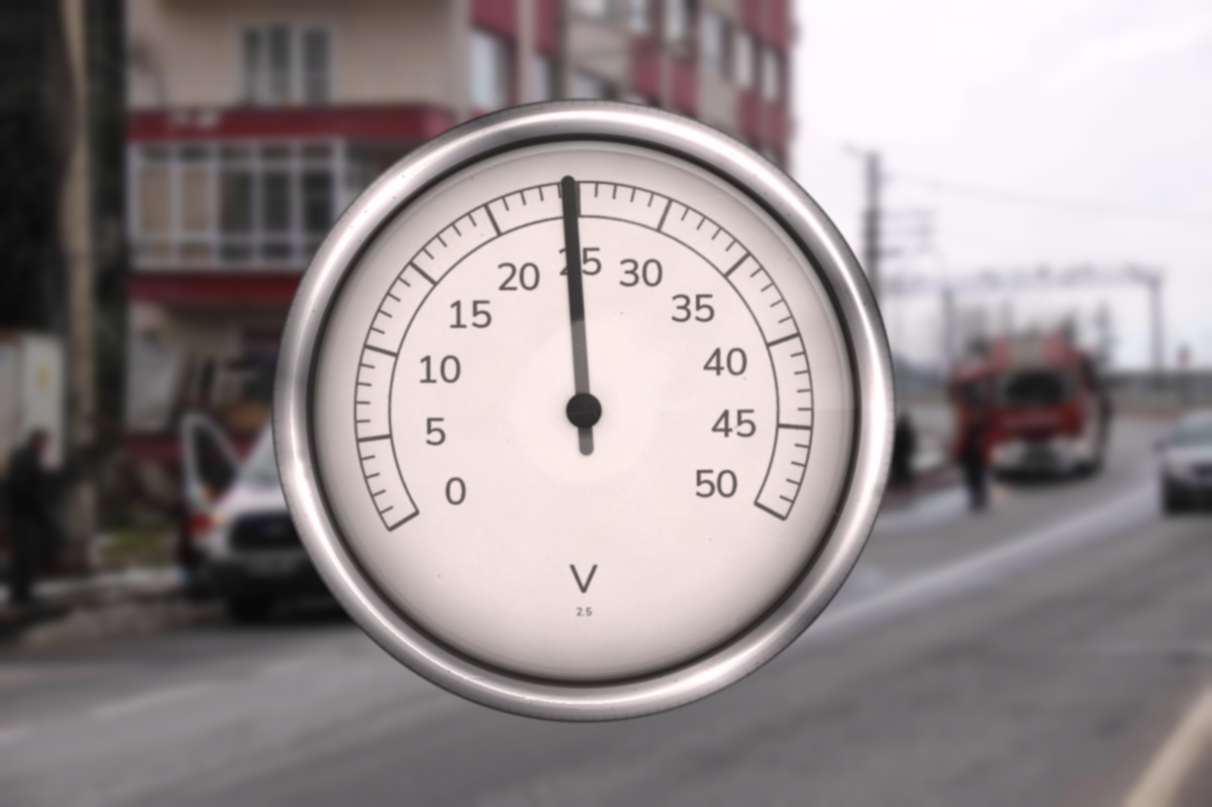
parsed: 24.5 V
